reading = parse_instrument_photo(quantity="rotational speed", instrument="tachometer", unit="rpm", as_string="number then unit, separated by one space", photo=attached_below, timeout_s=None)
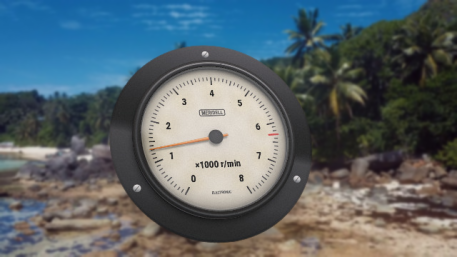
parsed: 1300 rpm
